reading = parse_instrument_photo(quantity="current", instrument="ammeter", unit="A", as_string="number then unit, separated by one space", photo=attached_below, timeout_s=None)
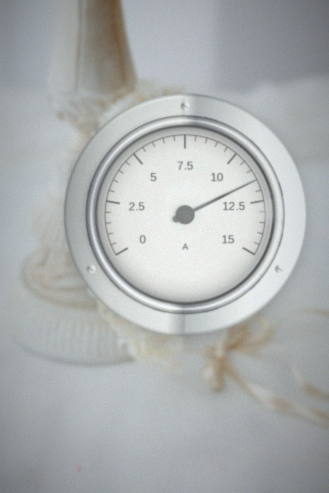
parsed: 11.5 A
